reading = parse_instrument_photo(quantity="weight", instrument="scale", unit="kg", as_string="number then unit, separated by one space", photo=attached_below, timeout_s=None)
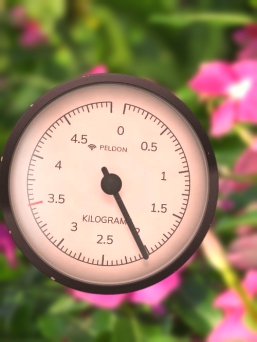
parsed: 2.05 kg
